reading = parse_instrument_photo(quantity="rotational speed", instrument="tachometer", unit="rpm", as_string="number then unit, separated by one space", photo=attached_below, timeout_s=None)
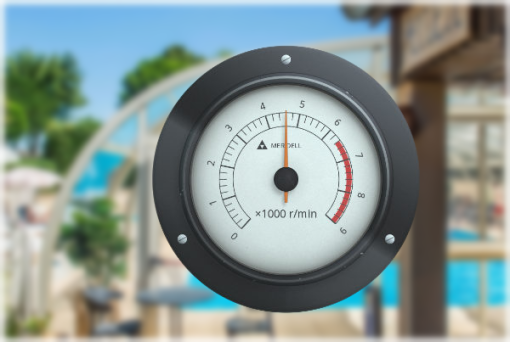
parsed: 4600 rpm
